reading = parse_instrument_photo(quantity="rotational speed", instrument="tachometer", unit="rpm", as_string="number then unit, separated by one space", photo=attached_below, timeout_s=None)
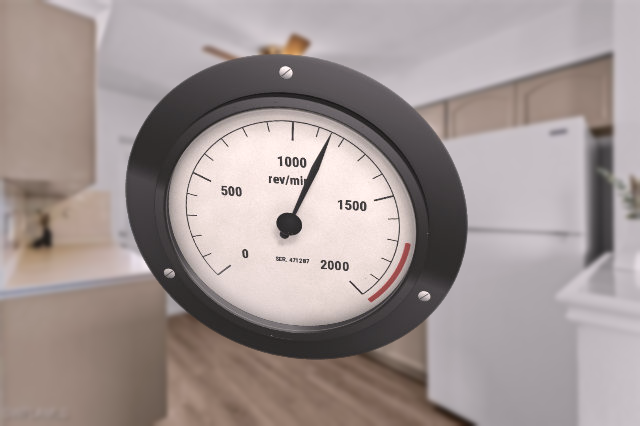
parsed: 1150 rpm
